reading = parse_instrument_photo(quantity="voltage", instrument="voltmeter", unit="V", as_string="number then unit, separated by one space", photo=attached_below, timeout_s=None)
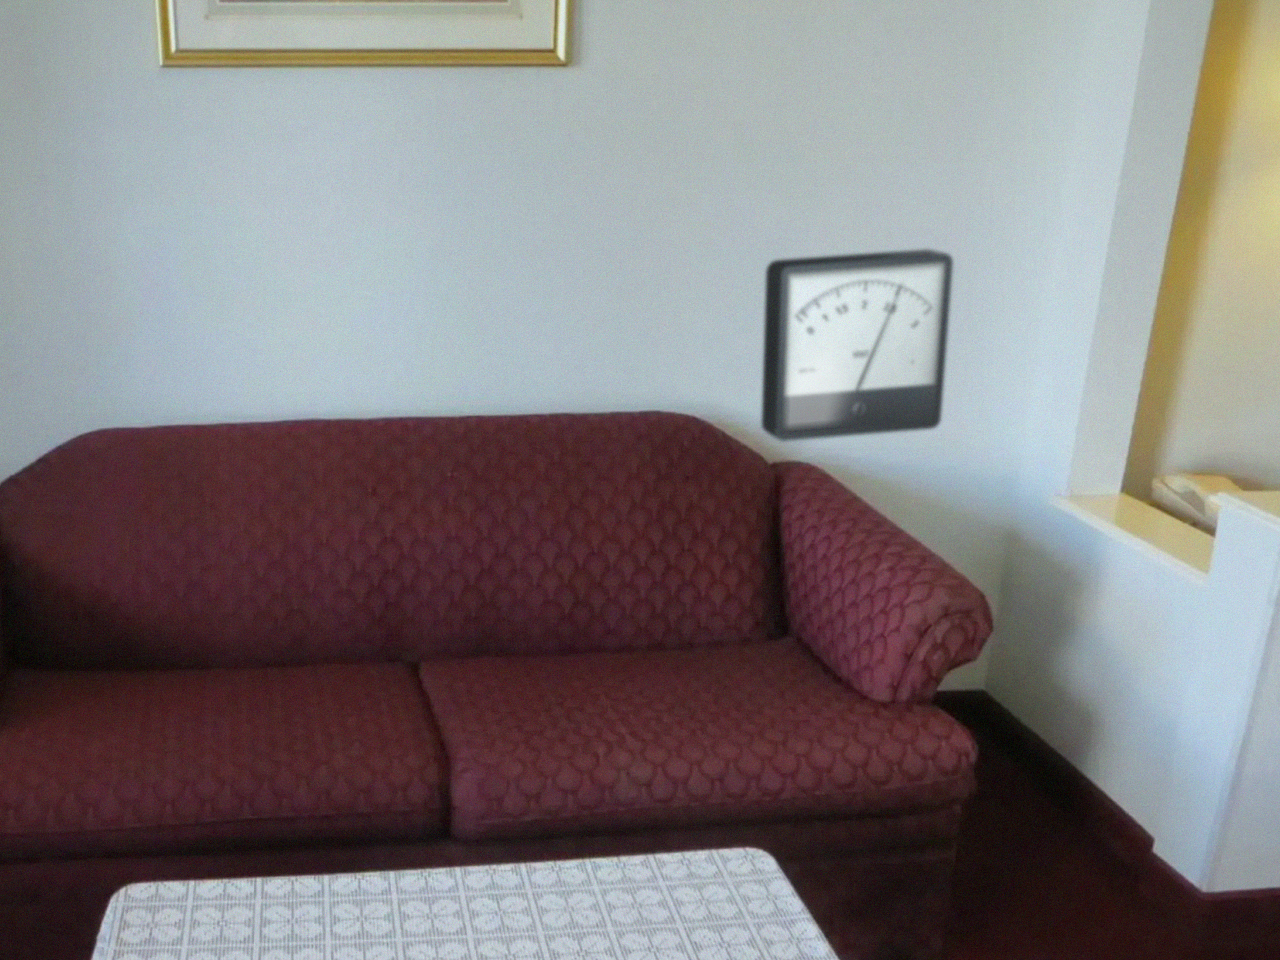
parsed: 2.5 V
